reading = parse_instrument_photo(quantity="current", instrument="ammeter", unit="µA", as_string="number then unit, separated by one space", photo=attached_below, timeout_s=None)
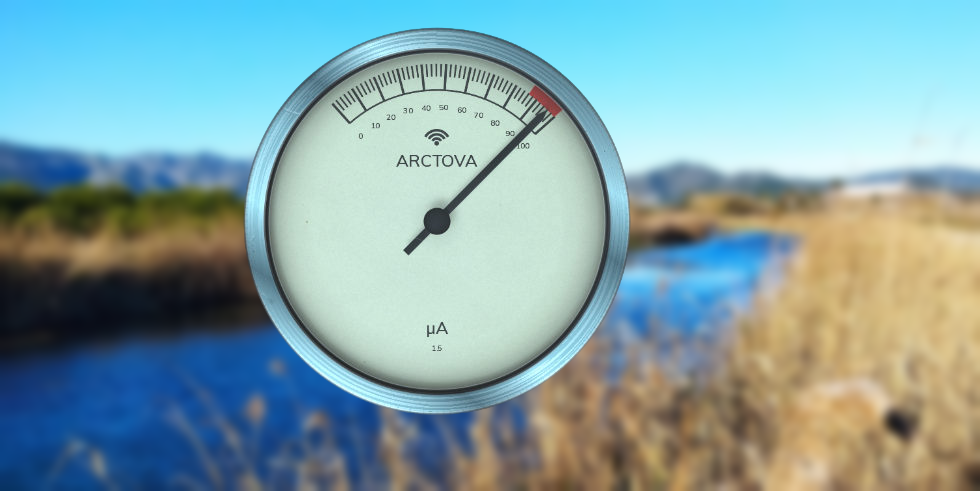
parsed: 96 µA
